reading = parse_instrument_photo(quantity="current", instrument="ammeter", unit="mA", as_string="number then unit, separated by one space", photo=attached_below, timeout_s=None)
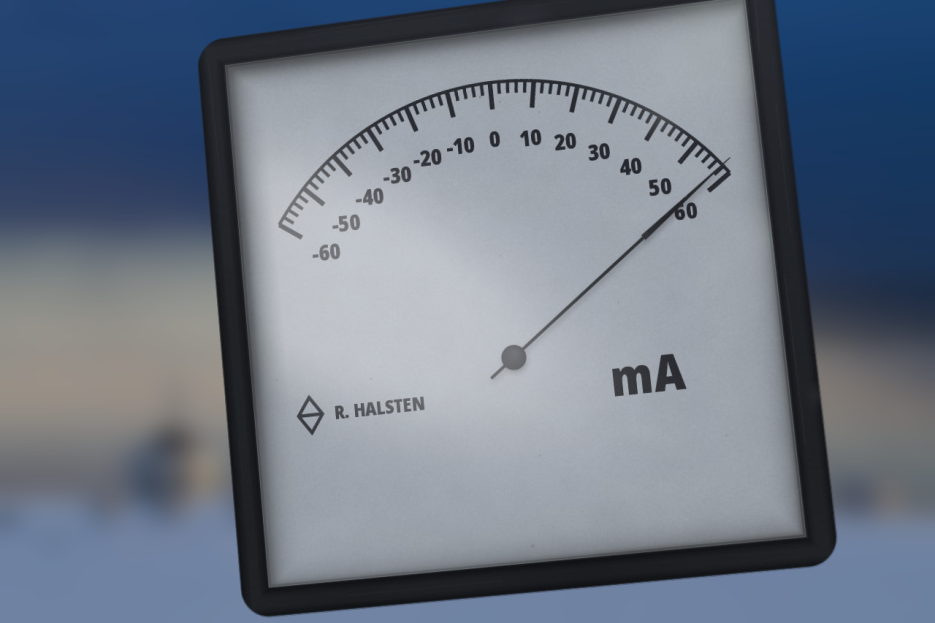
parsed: 58 mA
